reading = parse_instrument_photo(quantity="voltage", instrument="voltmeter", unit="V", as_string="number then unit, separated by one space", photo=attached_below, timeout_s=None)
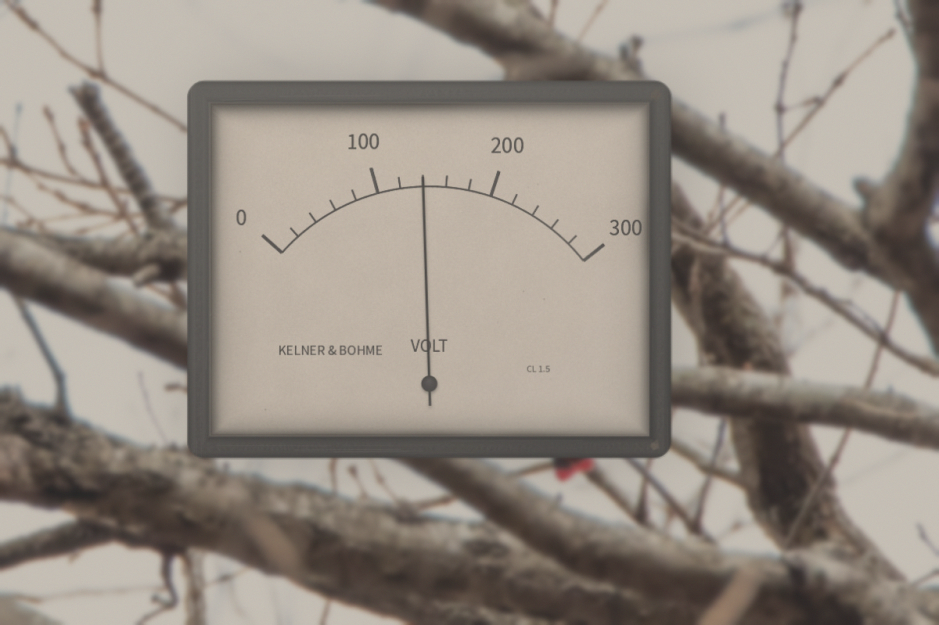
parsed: 140 V
